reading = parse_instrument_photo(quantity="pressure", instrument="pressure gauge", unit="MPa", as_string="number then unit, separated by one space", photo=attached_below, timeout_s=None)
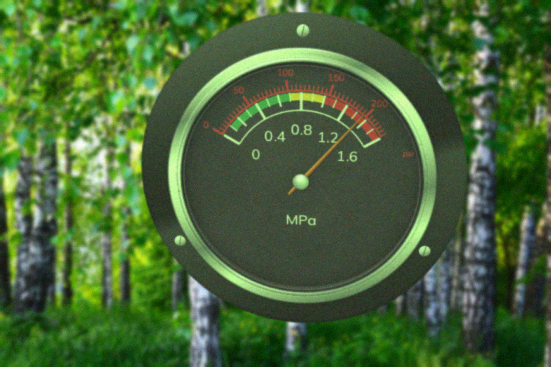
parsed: 1.35 MPa
